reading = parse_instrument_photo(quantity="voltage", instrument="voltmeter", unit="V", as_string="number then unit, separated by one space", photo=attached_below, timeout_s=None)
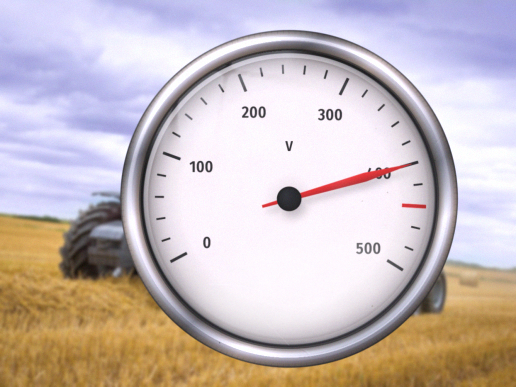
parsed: 400 V
